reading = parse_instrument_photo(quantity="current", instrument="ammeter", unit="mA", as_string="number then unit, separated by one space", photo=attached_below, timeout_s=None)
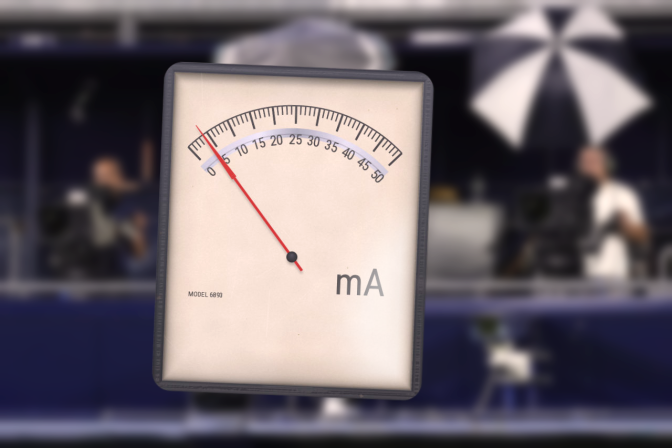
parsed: 4 mA
